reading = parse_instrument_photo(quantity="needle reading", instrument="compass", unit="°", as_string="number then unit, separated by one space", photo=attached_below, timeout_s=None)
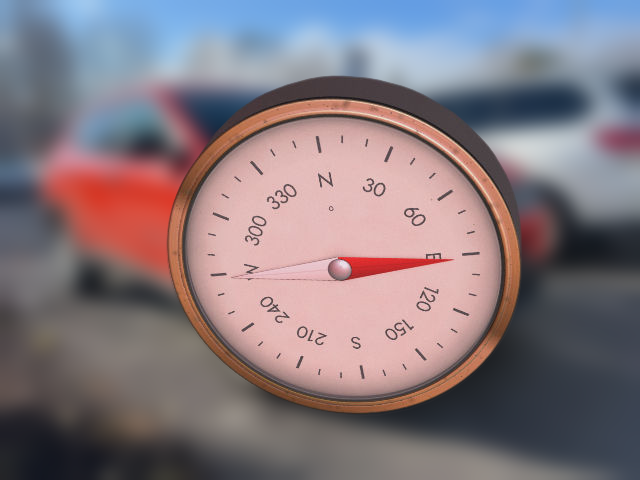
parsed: 90 °
